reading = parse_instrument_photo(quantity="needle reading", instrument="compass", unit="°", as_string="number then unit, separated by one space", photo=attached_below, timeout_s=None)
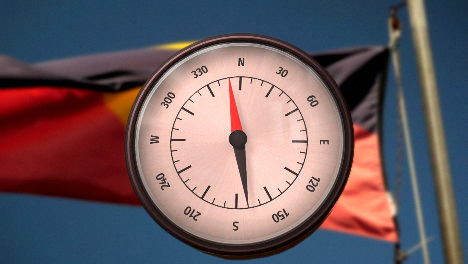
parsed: 350 °
